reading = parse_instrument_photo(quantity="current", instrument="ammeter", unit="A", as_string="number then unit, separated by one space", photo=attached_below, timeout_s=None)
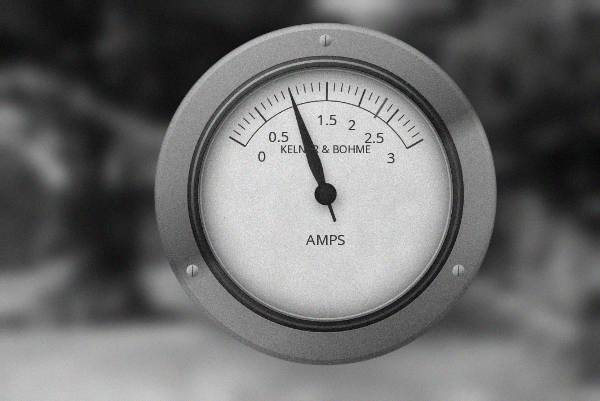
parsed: 1 A
